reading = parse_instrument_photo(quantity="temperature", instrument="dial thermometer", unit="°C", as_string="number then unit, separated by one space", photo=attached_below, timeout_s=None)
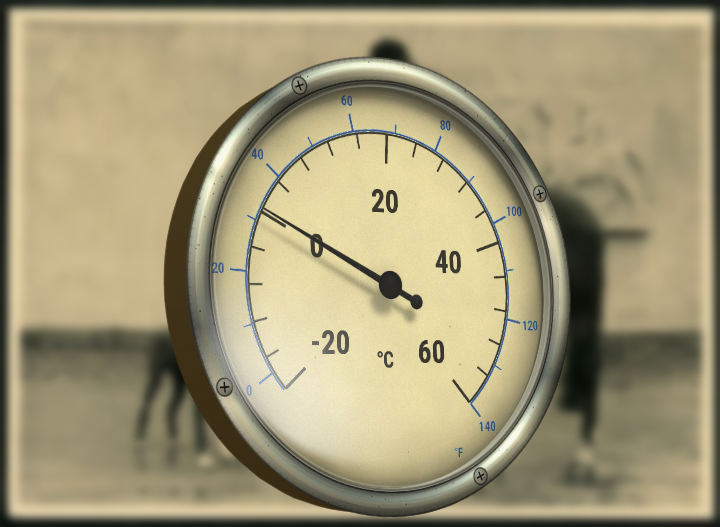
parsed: 0 °C
